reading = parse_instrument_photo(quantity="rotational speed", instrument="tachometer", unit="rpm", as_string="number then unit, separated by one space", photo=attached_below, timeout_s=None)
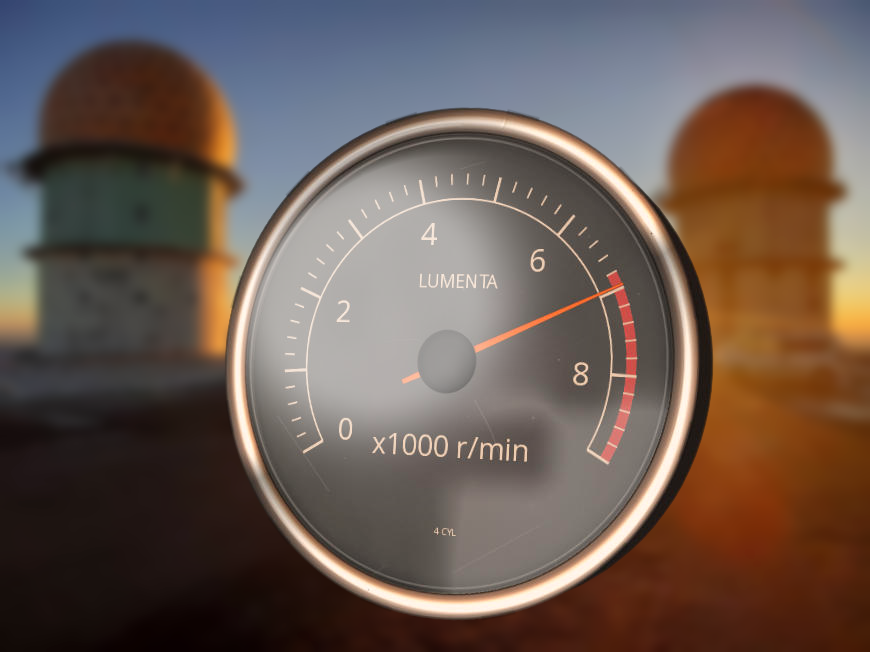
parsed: 7000 rpm
